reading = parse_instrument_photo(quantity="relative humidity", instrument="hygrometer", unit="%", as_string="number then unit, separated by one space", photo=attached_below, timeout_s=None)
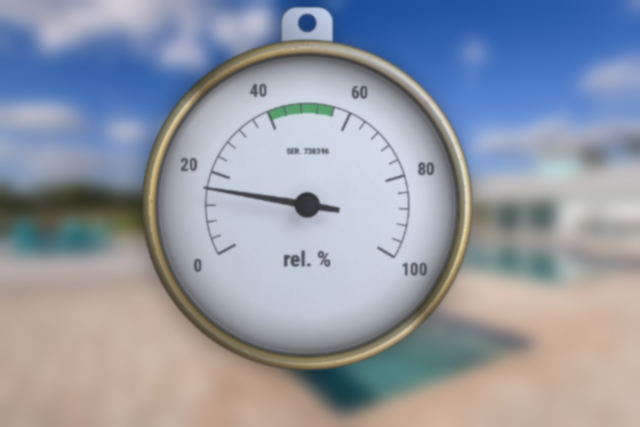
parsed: 16 %
